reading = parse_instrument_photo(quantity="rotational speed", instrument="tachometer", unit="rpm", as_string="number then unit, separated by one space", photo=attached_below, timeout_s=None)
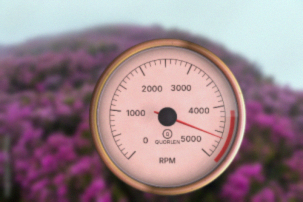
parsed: 4600 rpm
